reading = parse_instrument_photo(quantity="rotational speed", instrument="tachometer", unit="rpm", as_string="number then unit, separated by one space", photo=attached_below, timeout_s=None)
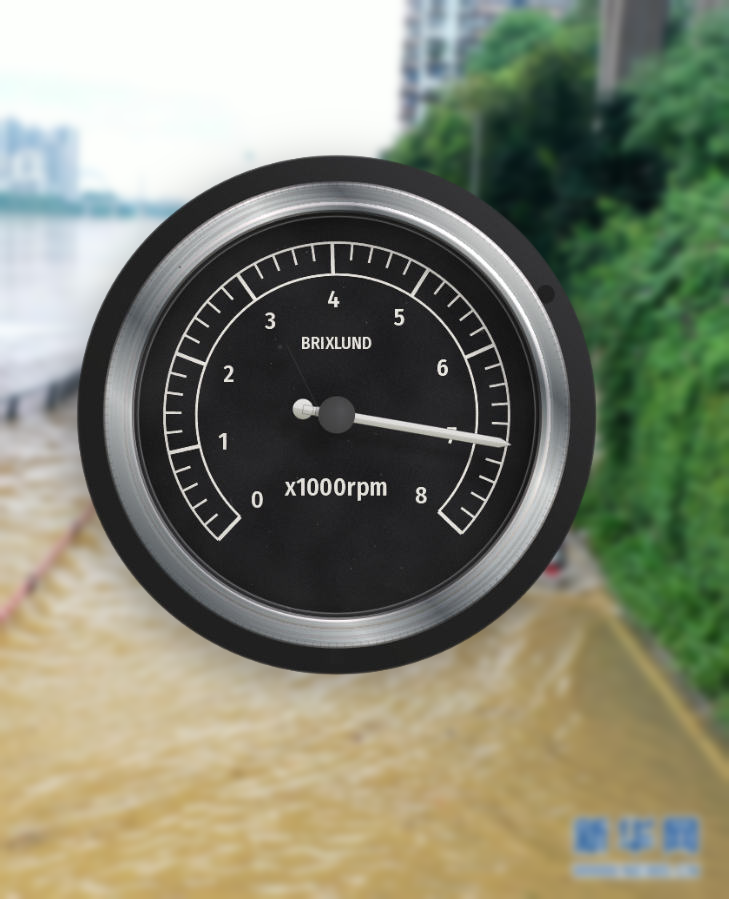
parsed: 7000 rpm
